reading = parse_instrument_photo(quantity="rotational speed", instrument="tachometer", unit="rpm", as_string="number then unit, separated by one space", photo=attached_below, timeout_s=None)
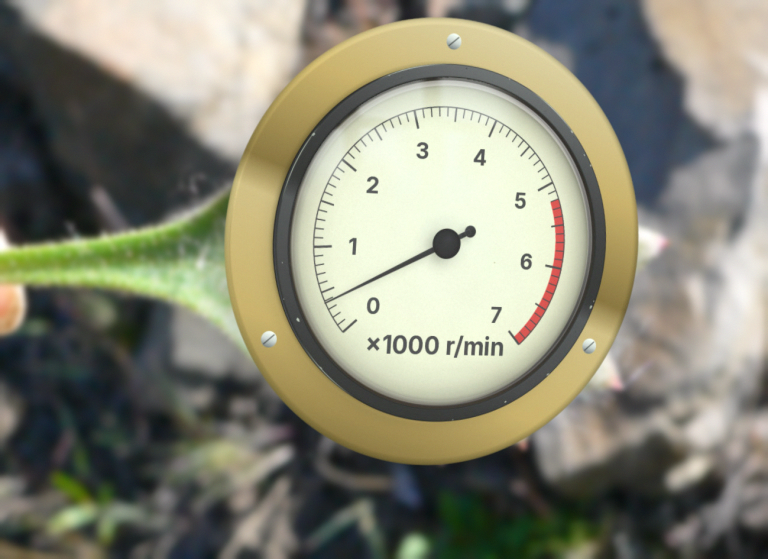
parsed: 400 rpm
